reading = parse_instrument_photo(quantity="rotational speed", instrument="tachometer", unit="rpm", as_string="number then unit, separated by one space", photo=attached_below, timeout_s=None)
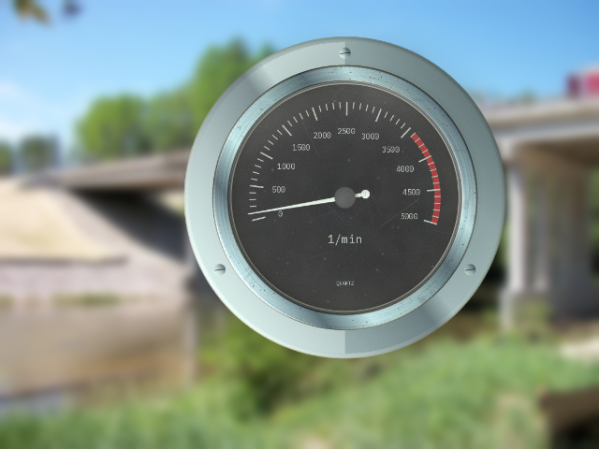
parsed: 100 rpm
